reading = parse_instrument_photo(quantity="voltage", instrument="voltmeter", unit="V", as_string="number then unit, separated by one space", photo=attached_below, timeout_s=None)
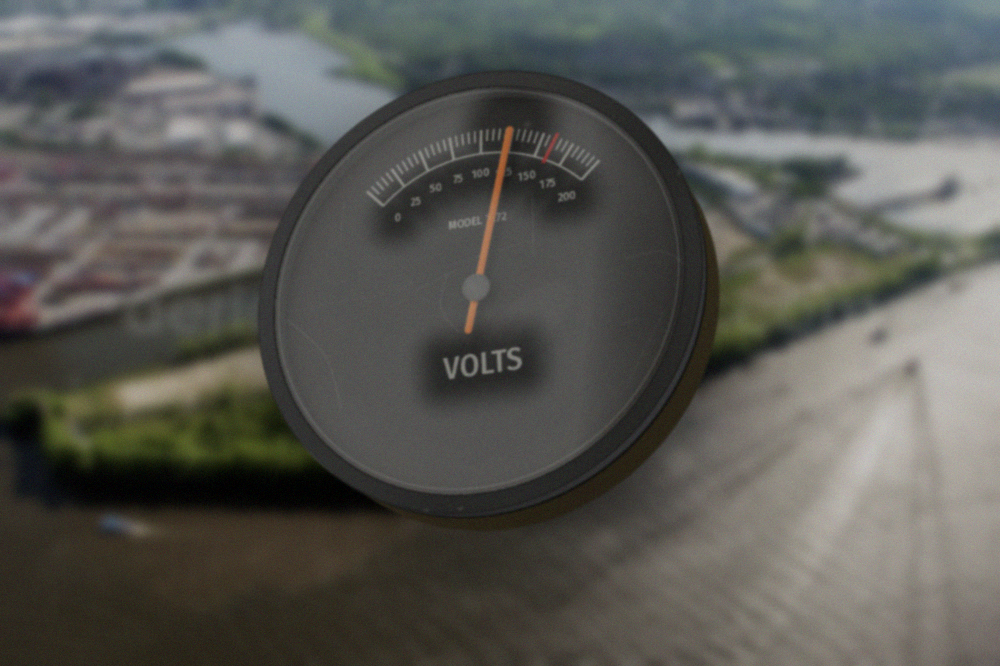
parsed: 125 V
